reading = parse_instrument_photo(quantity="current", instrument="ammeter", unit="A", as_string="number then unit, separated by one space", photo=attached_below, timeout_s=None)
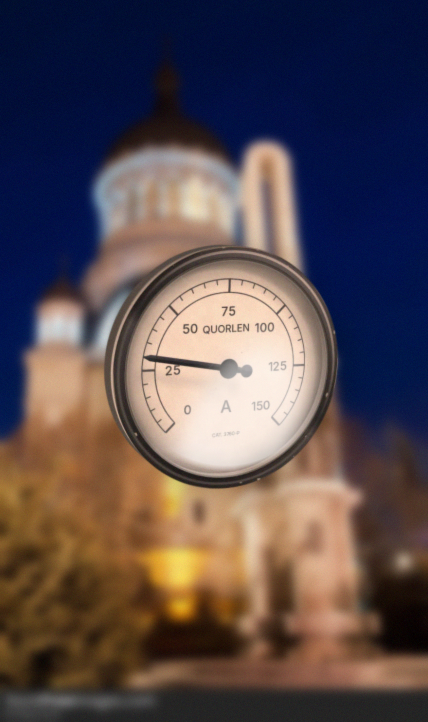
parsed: 30 A
